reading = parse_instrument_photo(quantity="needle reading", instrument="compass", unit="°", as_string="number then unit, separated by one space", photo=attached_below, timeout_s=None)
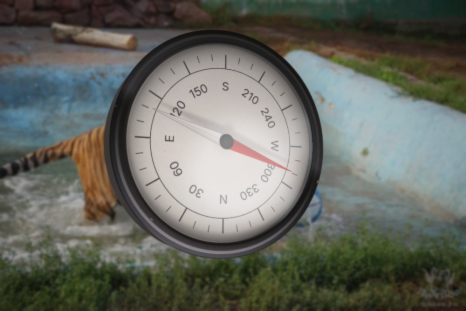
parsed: 290 °
